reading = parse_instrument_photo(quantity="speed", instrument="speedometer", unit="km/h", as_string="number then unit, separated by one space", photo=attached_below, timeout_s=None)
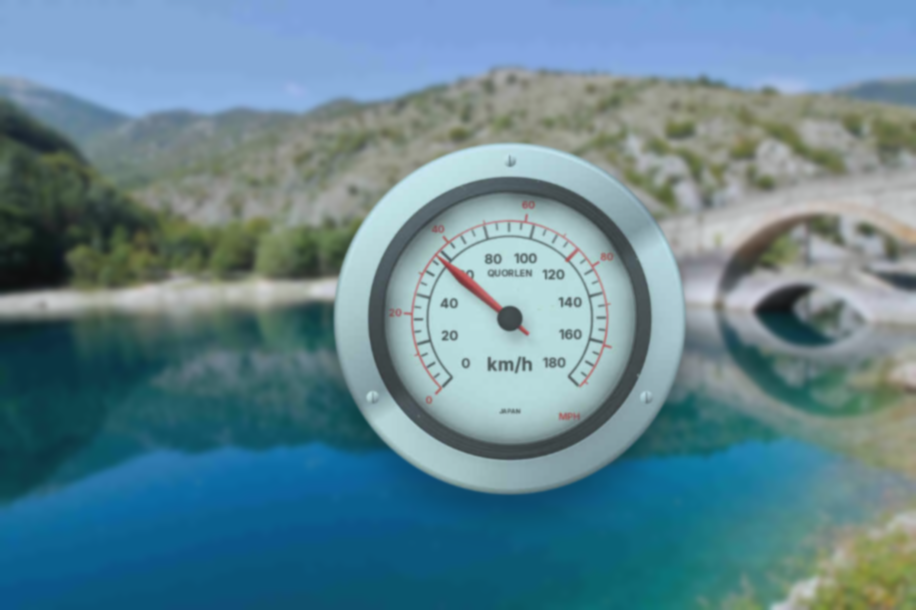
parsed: 57.5 km/h
